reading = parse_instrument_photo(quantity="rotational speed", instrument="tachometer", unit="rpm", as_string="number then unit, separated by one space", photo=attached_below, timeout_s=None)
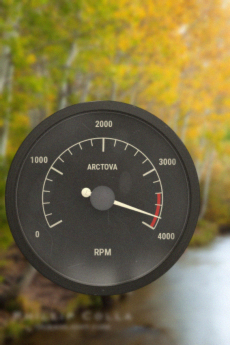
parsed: 3800 rpm
